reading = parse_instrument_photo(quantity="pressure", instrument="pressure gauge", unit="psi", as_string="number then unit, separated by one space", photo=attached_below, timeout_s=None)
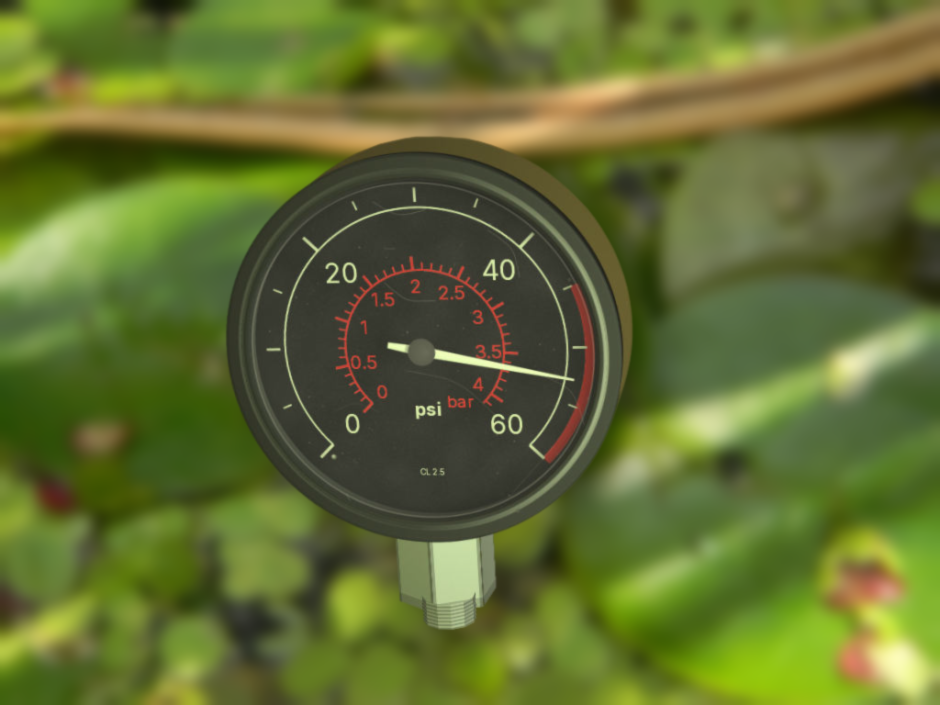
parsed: 52.5 psi
